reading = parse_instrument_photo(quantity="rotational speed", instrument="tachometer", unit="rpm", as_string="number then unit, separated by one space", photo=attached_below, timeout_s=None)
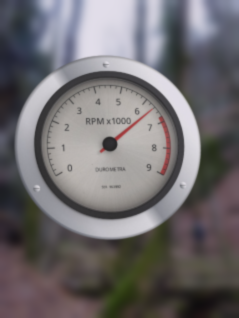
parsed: 6400 rpm
